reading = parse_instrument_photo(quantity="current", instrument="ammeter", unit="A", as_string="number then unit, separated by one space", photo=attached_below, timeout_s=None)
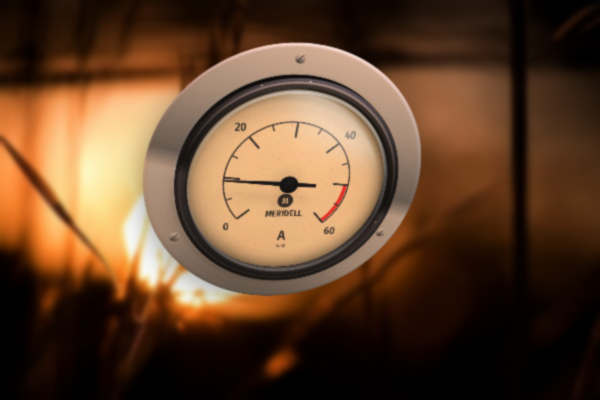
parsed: 10 A
